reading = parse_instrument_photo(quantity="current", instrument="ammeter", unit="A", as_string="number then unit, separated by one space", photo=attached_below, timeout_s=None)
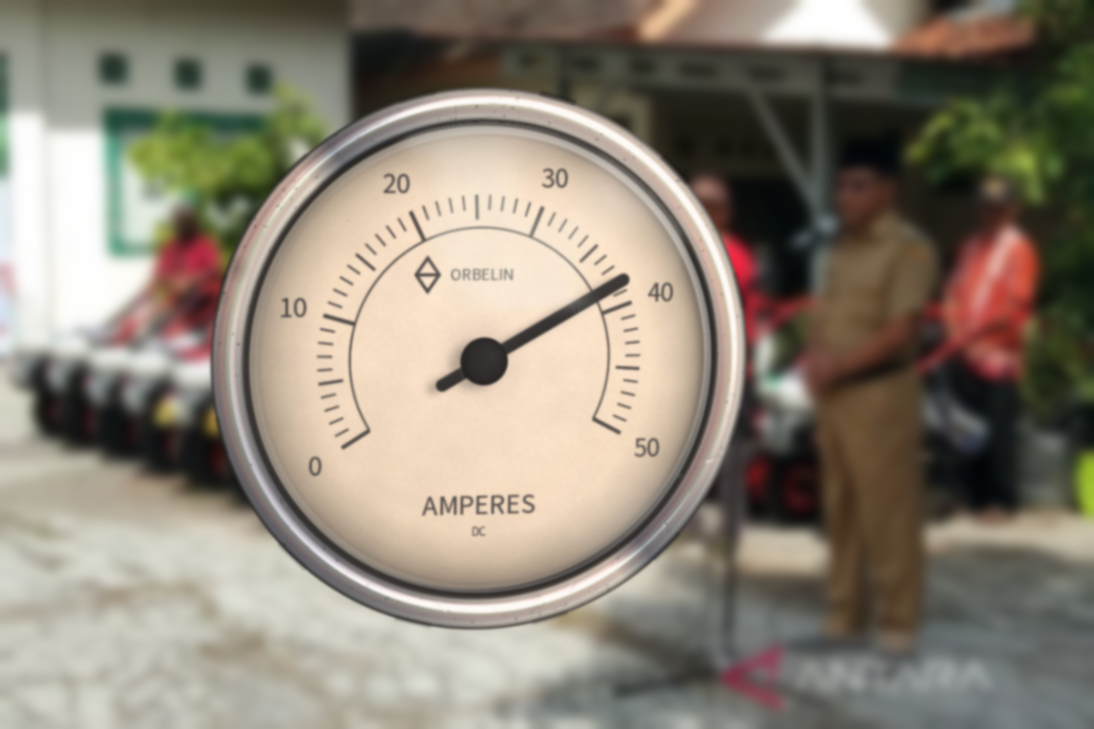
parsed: 38 A
